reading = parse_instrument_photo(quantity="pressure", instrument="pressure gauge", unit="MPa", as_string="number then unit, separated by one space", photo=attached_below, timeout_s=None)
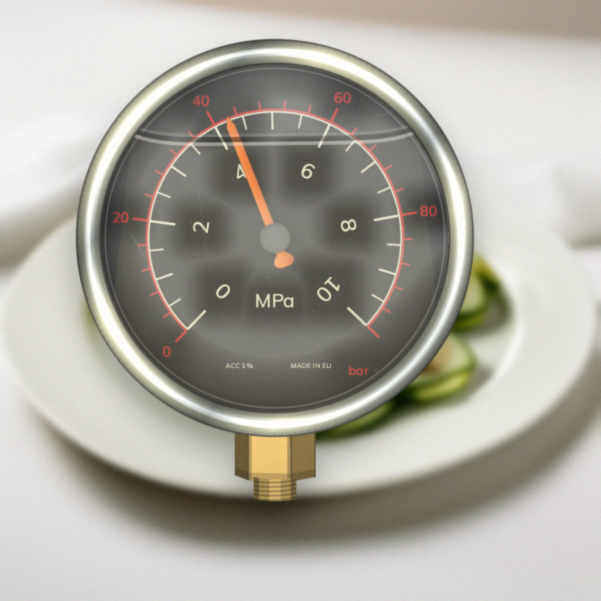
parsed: 4.25 MPa
